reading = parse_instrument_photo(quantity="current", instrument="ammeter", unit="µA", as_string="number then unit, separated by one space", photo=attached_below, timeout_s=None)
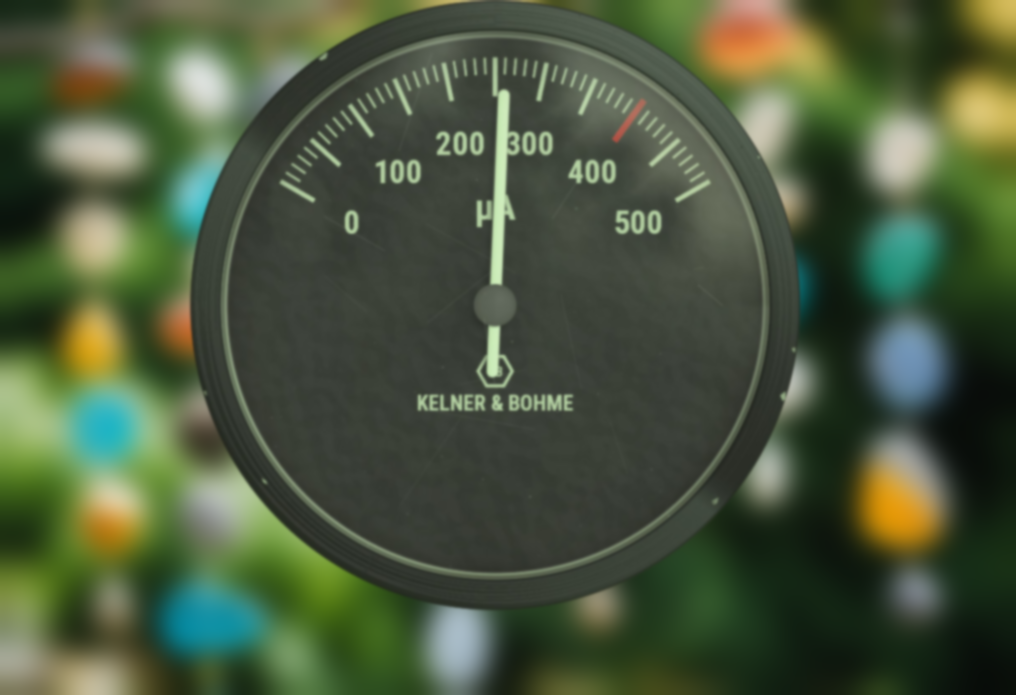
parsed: 260 µA
